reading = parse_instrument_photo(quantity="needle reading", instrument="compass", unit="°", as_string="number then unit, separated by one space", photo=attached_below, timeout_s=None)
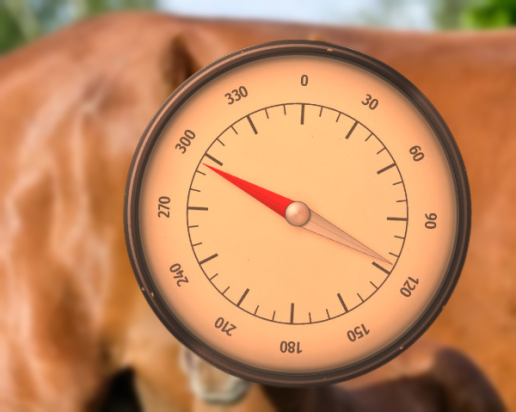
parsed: 295 °
